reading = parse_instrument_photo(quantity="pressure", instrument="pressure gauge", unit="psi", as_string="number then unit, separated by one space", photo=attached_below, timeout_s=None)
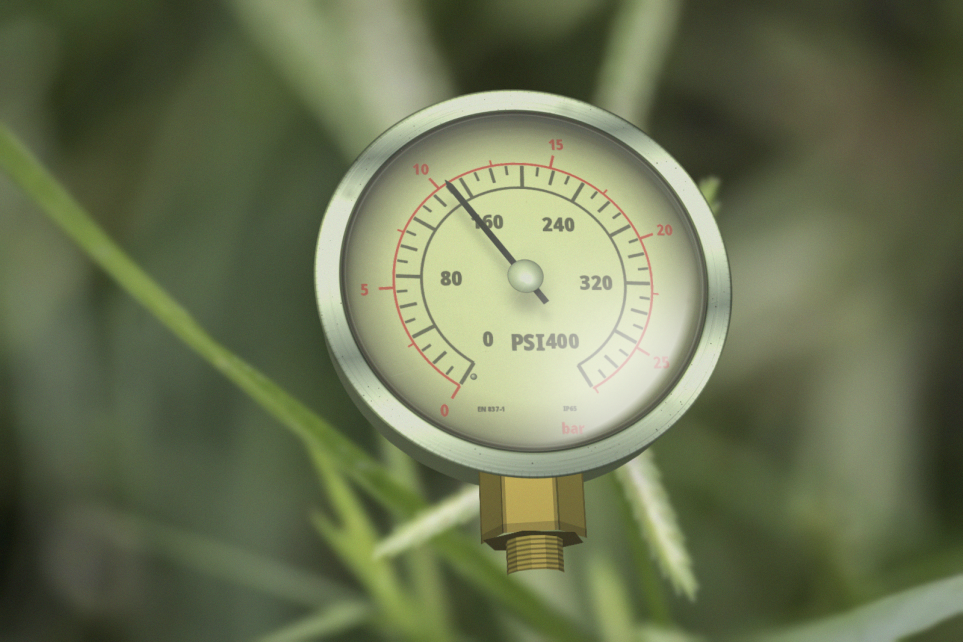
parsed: 150 psi
